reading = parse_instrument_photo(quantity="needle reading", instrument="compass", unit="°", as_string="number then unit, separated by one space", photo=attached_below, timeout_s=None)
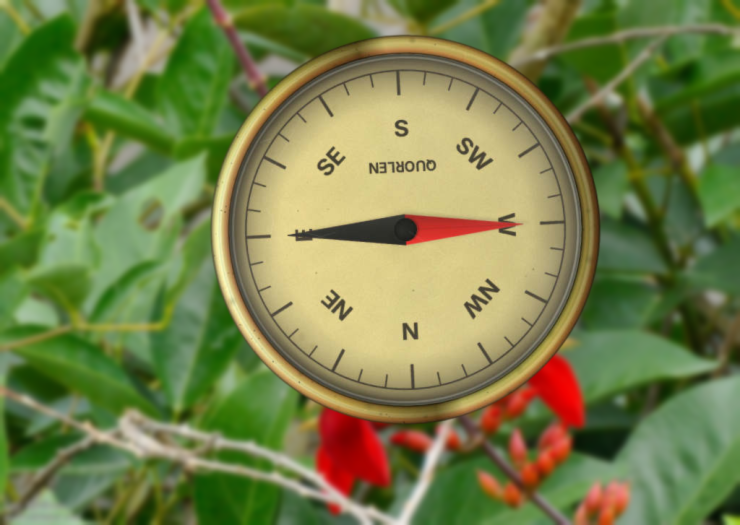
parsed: 270 °
